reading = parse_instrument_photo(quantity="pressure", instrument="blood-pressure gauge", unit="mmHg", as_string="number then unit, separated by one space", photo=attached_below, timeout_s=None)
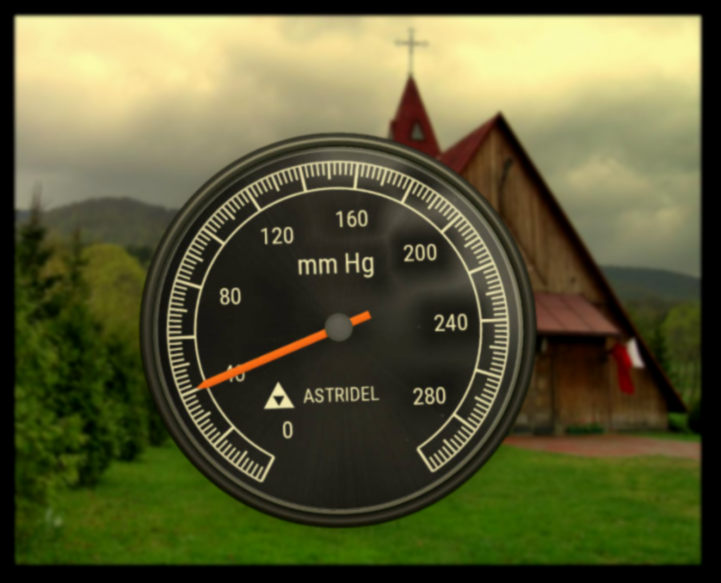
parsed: 40 mmHg
